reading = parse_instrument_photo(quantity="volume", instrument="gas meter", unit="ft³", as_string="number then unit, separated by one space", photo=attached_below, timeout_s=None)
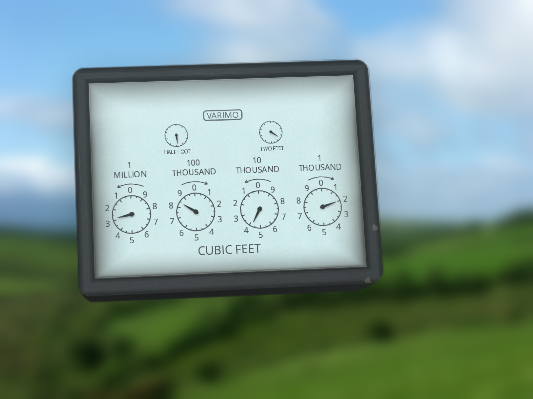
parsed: 284200 ft³
